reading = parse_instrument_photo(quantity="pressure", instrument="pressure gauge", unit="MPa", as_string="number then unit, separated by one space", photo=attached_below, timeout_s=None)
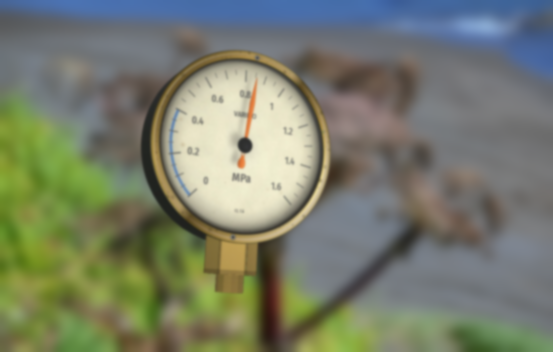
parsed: 0.85 MPa
